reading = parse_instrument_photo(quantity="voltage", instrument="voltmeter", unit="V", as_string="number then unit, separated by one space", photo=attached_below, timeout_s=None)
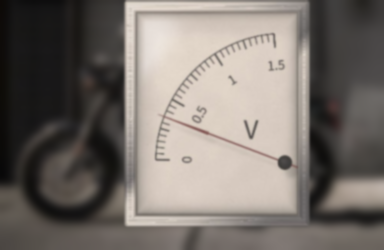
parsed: 0.35 V
